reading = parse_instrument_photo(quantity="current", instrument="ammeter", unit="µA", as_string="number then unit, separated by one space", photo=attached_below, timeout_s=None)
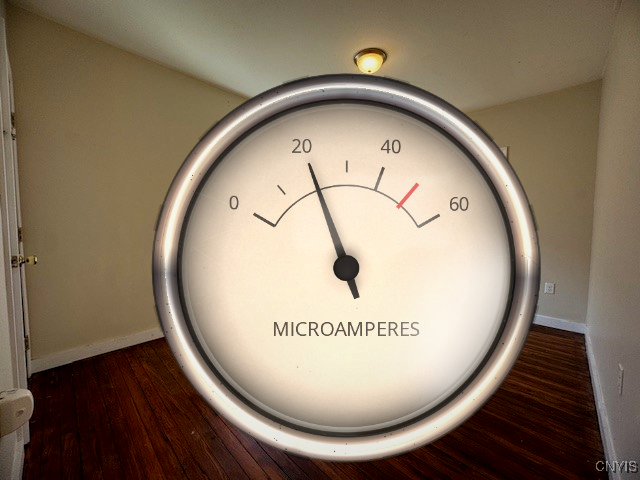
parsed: 20 µA
